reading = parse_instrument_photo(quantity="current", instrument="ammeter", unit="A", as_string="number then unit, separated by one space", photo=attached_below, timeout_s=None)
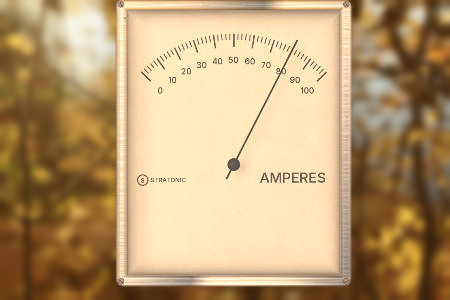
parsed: 80 A
